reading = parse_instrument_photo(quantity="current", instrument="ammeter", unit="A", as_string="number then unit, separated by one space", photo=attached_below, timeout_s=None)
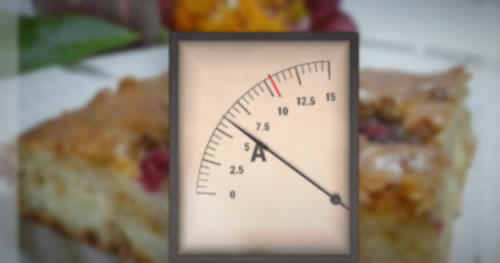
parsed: 6 A
